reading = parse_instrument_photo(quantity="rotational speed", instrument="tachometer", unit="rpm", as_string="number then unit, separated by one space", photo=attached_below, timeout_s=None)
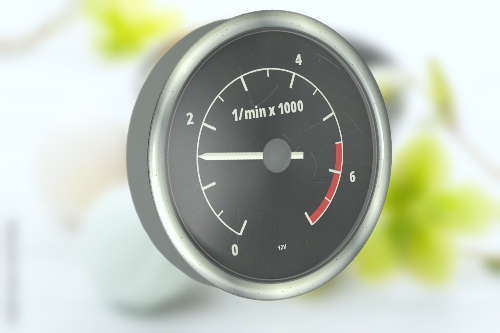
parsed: 1500 rpm
